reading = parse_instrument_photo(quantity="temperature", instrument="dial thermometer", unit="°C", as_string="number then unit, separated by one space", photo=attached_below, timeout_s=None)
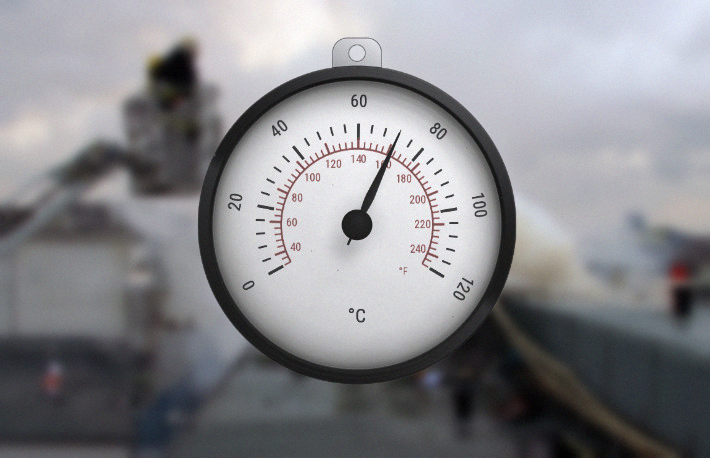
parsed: 72 °C
